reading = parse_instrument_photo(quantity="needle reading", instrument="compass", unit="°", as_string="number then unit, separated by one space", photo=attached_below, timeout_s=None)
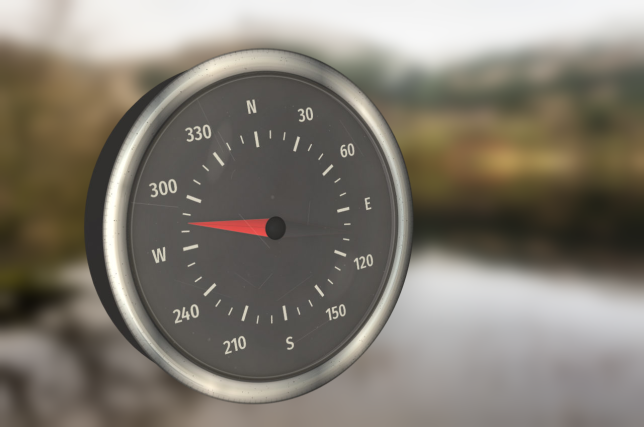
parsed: 285 °
